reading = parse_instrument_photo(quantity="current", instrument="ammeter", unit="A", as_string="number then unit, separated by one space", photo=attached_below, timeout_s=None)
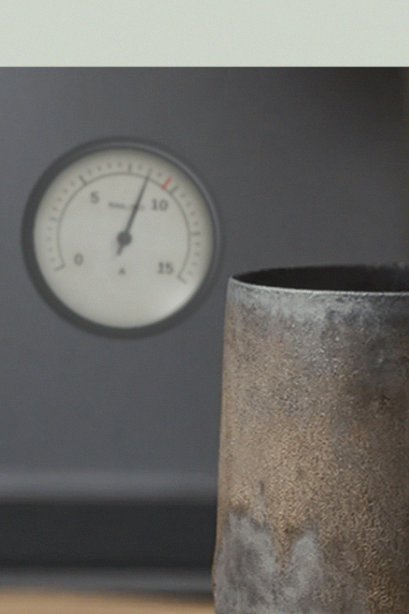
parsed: 8.5 A
